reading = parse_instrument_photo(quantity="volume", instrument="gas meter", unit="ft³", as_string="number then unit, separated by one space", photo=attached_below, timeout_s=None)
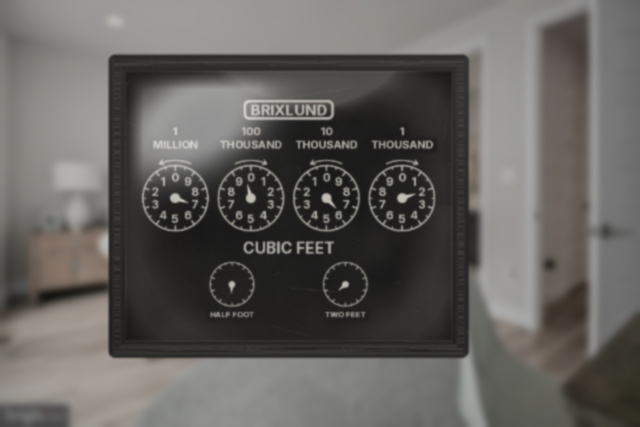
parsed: 696200 ft³
